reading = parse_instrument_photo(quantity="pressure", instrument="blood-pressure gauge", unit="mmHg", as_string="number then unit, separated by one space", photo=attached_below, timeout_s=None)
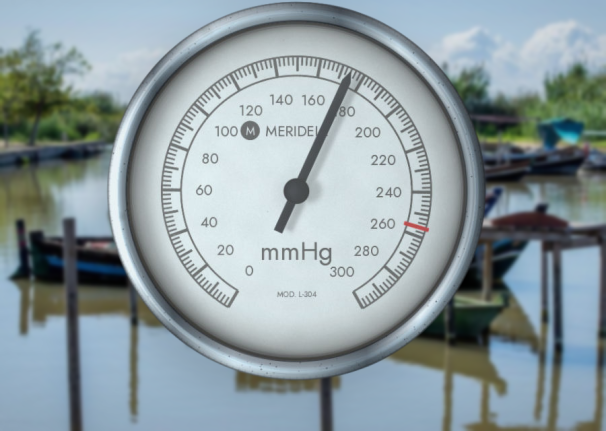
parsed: 174 mmHg
